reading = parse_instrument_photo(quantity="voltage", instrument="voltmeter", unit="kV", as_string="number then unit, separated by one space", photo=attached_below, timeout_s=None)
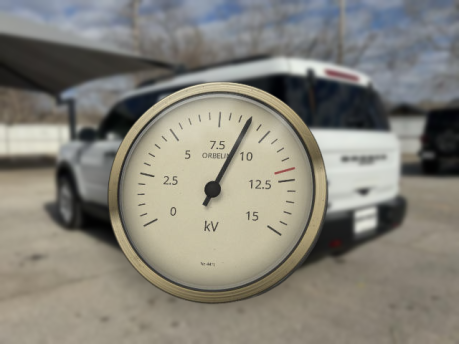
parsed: 9 kV
